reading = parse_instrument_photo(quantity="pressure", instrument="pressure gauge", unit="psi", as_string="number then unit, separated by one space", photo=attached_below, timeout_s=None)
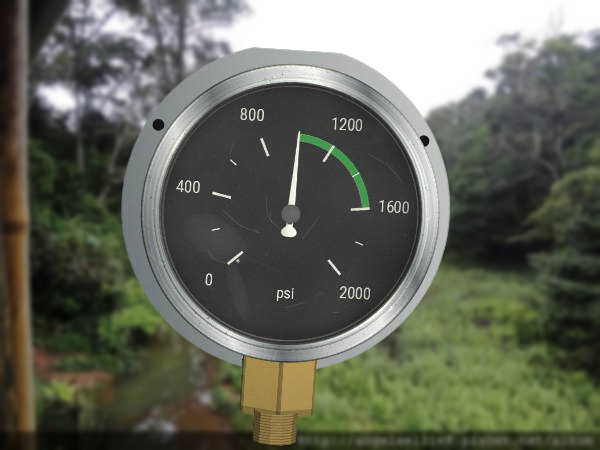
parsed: 1000 psi
